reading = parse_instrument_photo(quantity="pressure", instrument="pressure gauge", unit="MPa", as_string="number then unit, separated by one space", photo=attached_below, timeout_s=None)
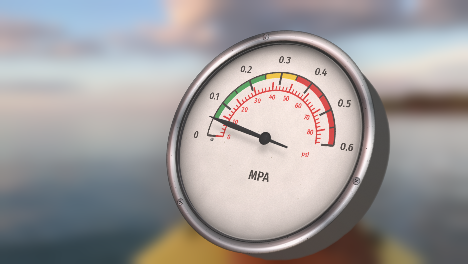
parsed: 0.05 MPa
